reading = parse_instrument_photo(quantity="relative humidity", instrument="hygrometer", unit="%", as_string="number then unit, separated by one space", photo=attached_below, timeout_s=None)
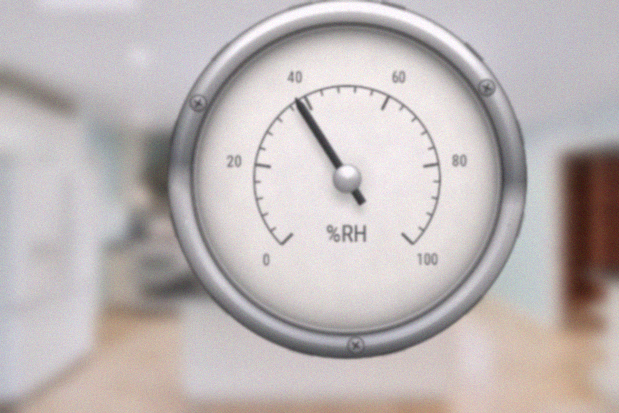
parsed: 38 %
